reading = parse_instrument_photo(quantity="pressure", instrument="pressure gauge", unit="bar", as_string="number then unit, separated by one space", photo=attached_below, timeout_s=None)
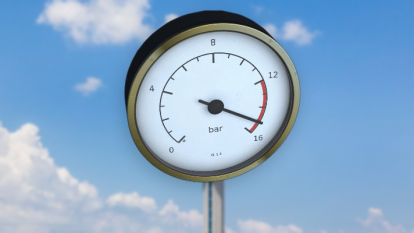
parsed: 15 bar
